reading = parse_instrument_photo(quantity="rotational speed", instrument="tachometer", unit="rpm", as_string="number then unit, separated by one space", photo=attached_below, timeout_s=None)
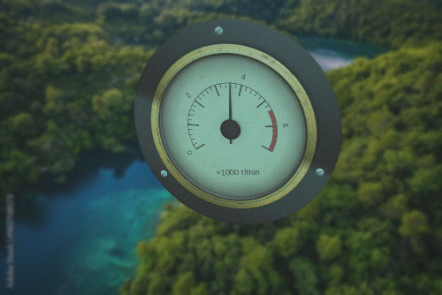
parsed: 3600 rpm
